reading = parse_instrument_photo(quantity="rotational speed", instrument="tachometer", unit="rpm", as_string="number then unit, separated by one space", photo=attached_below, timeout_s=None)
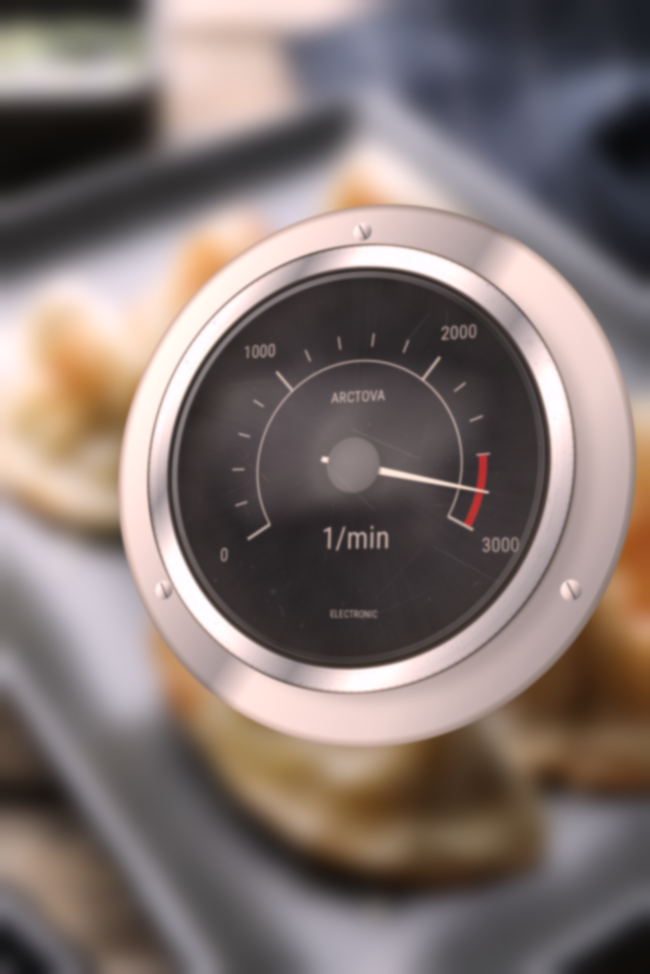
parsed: 2800 rpm
